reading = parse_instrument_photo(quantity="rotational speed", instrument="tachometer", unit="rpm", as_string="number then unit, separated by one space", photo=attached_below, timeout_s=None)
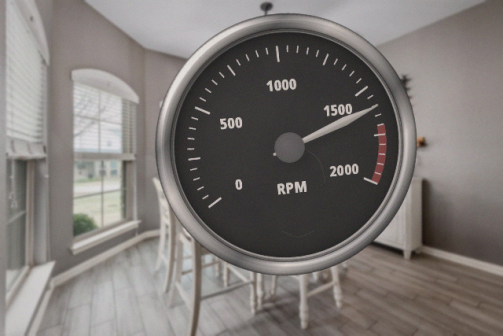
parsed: 1600 rpm
